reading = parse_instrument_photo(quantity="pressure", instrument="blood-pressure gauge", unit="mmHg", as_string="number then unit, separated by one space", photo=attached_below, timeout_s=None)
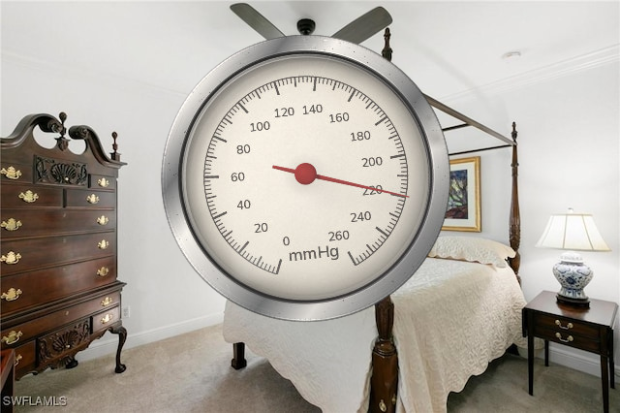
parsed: 220 mmHg
